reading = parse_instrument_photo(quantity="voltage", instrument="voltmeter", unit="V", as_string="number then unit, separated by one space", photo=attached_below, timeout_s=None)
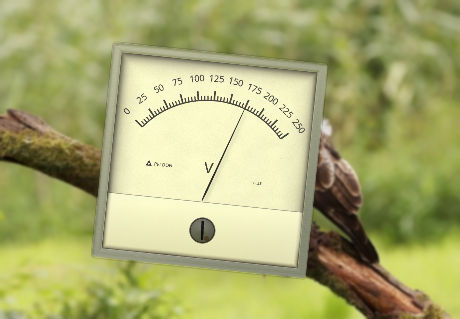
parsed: 175 V
